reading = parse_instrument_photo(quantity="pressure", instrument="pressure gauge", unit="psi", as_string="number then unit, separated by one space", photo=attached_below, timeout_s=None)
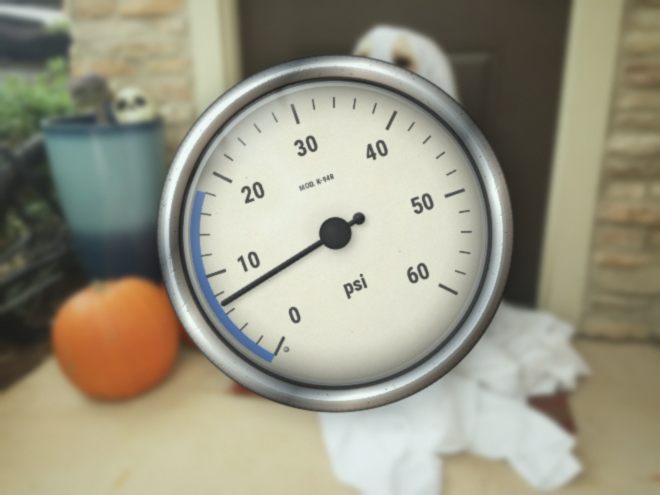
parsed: 7 psi
